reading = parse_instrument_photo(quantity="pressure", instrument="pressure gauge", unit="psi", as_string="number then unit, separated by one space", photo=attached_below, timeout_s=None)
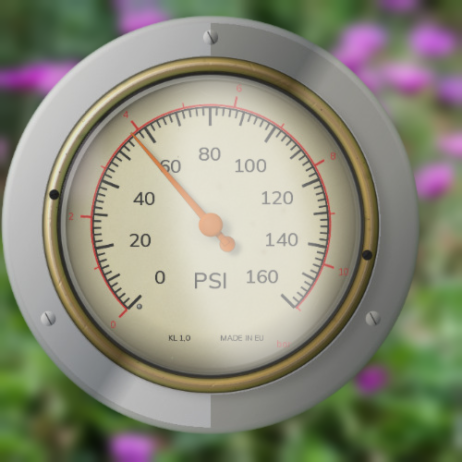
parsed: 56 psi
